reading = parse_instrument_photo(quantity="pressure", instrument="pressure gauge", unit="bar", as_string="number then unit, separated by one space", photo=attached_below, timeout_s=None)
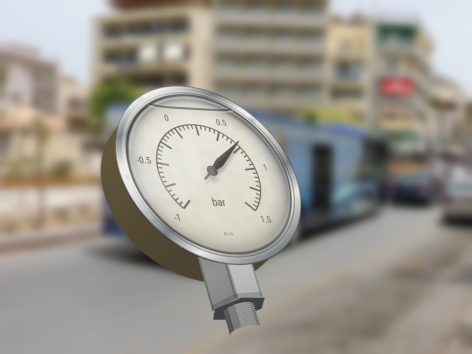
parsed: 0.7 bar
